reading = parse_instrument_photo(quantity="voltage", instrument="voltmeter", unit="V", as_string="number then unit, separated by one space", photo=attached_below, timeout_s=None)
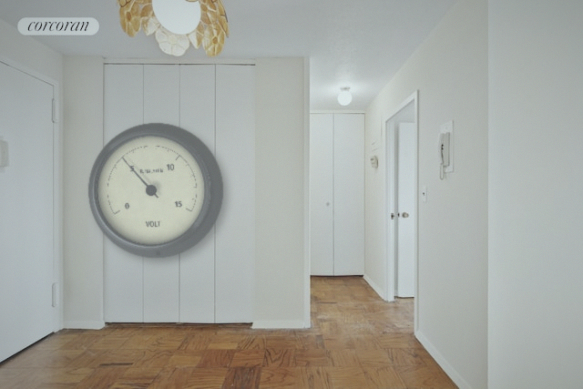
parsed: 5 V
